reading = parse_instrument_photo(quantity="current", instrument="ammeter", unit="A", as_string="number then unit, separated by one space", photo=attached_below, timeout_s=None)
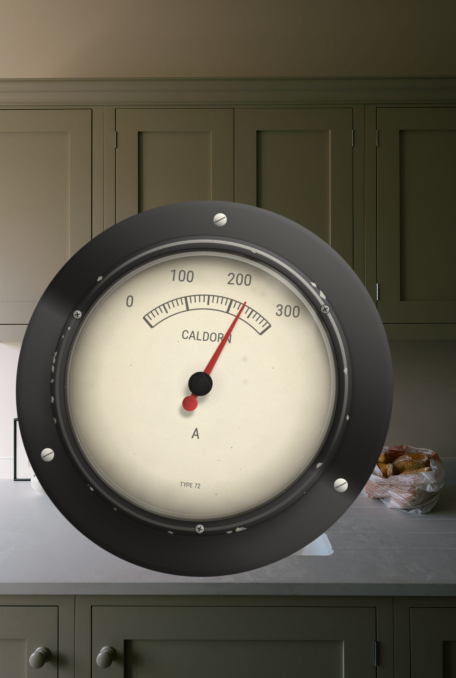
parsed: 230 A
